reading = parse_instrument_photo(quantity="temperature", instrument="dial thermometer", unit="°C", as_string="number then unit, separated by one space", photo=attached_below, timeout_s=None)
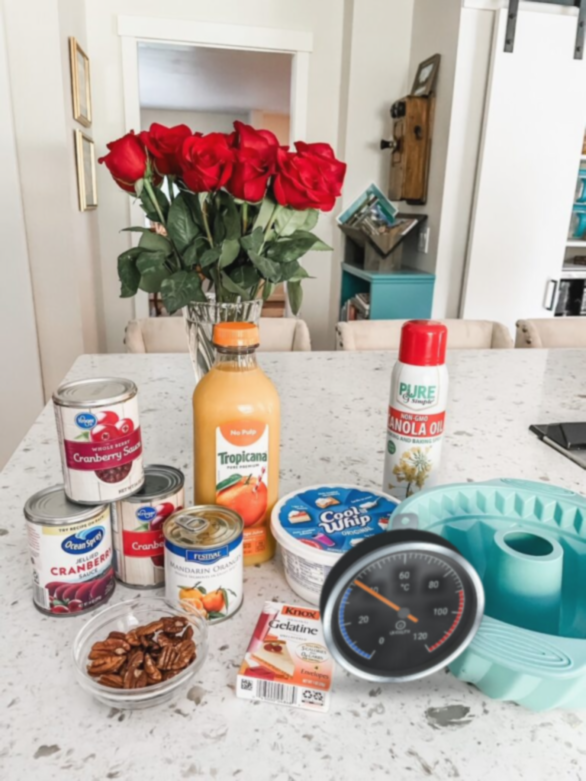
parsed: 40 °C
